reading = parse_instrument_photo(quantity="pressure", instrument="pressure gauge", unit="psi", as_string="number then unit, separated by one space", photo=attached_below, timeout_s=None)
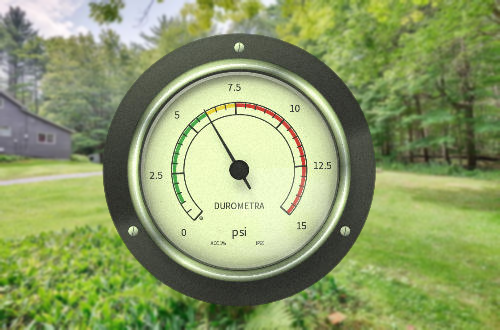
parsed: 6 psi
